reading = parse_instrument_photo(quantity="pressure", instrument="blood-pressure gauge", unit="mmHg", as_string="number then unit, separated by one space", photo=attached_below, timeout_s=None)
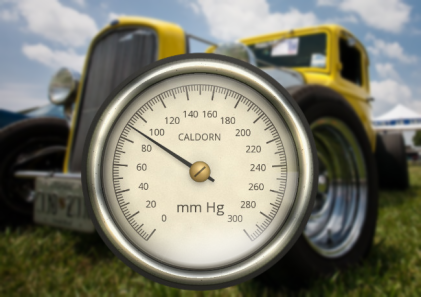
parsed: 90 mmHg
